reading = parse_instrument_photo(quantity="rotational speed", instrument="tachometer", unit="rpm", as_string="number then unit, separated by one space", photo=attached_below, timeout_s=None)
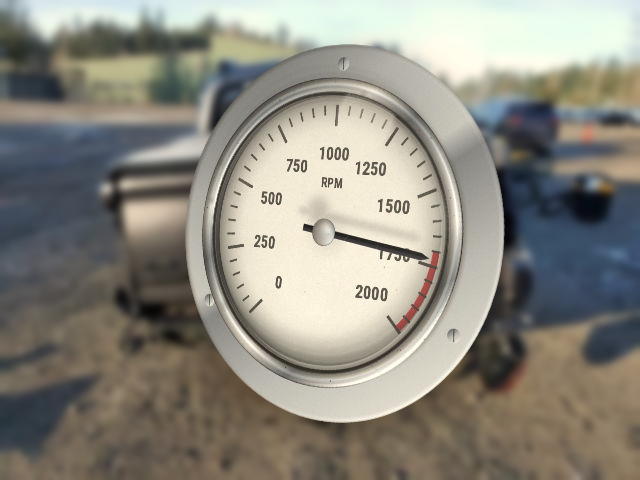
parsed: 1725 rpm
